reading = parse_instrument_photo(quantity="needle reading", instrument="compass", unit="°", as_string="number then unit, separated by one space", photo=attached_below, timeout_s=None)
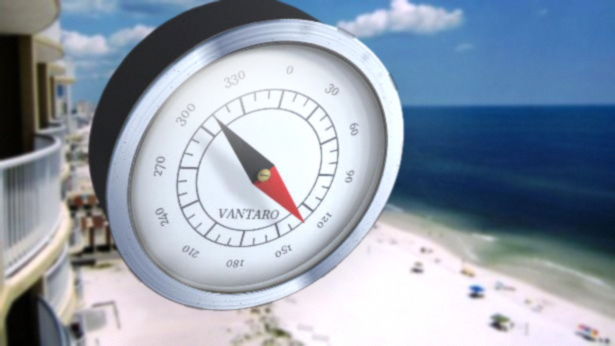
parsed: 130 °
